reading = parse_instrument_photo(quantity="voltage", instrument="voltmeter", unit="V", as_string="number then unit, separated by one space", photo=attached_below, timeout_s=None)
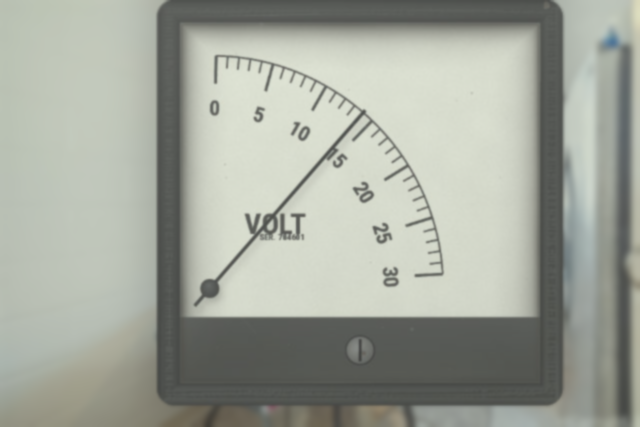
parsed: 14 V
